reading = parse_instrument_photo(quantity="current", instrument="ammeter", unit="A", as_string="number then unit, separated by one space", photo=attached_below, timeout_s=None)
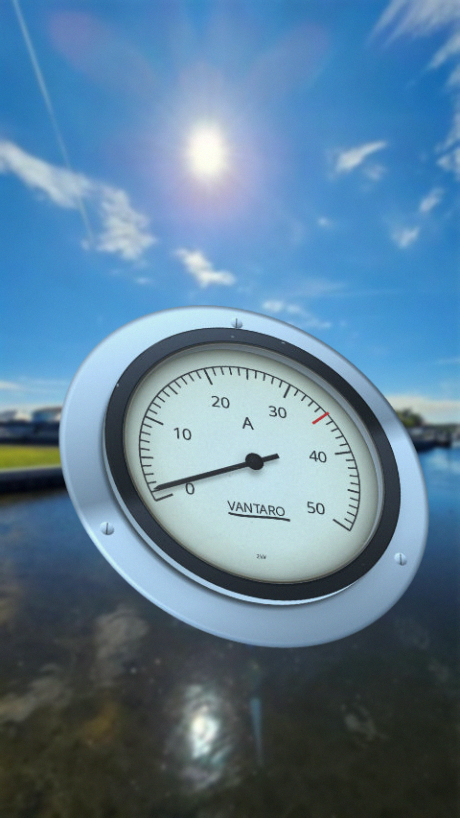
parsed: 1 A
